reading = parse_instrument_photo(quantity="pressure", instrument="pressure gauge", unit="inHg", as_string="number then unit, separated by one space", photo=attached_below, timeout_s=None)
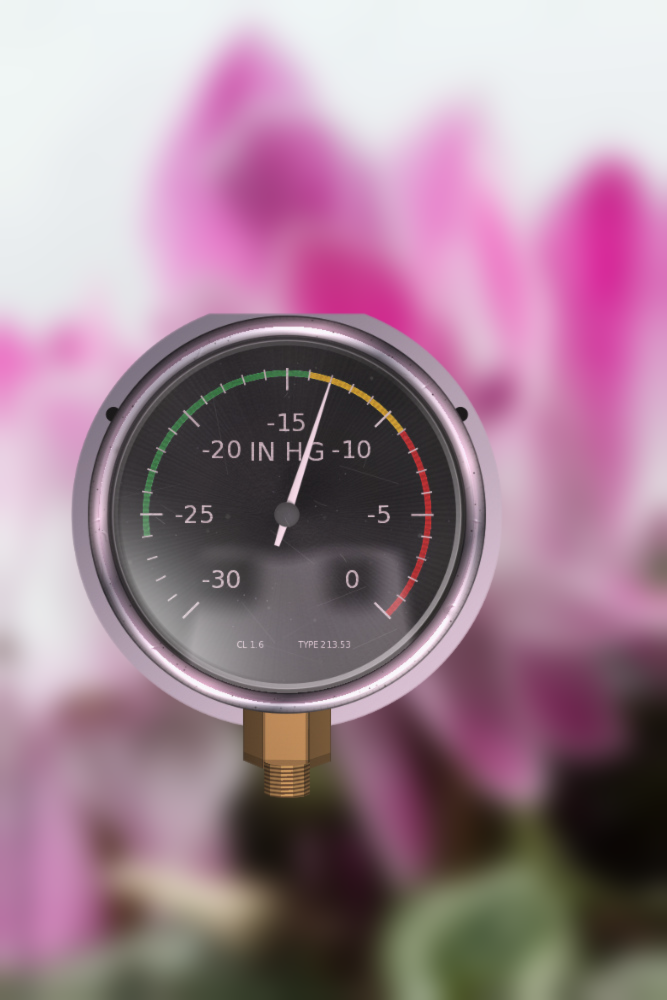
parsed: -13 inHg
